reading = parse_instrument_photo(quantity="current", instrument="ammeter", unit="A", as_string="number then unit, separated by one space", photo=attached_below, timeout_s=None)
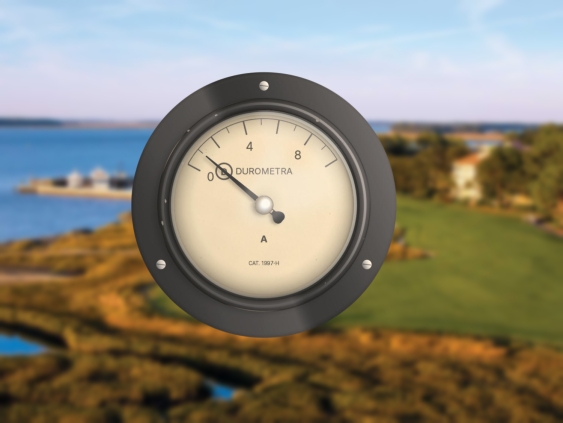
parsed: 1 A
